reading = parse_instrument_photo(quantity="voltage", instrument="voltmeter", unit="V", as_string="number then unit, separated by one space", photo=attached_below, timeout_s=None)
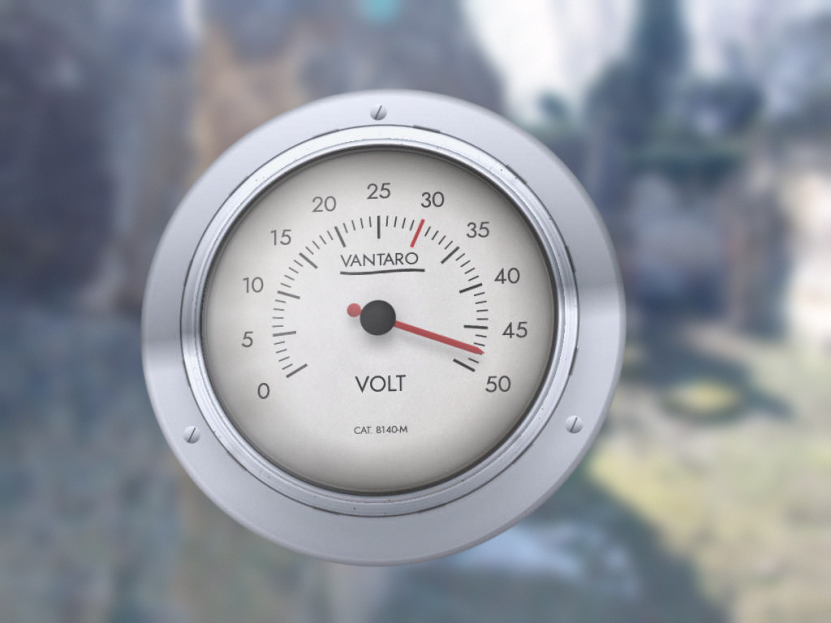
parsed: 48 V
